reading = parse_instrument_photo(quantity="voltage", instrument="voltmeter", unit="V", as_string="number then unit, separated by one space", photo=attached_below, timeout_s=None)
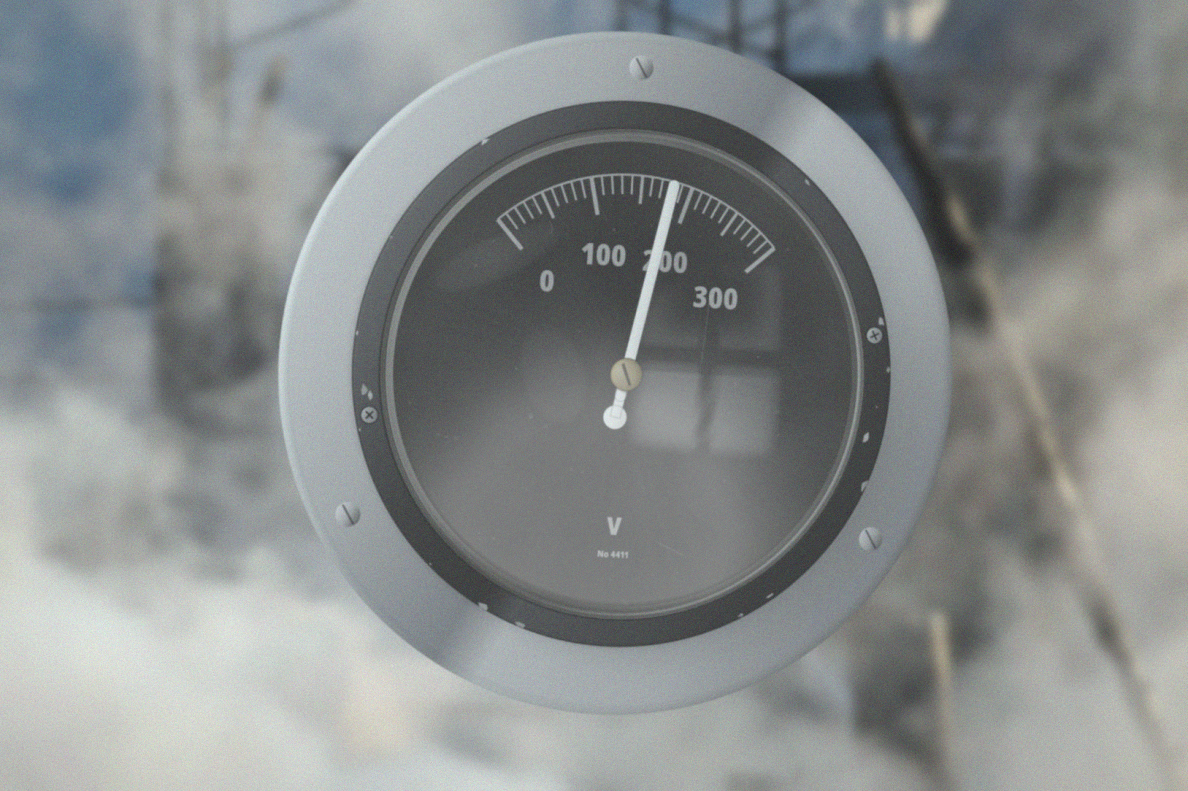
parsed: 180 V
